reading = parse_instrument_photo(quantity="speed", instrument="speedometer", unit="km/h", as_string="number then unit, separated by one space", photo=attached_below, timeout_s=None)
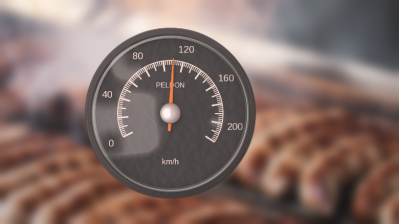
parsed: 110 km/h
